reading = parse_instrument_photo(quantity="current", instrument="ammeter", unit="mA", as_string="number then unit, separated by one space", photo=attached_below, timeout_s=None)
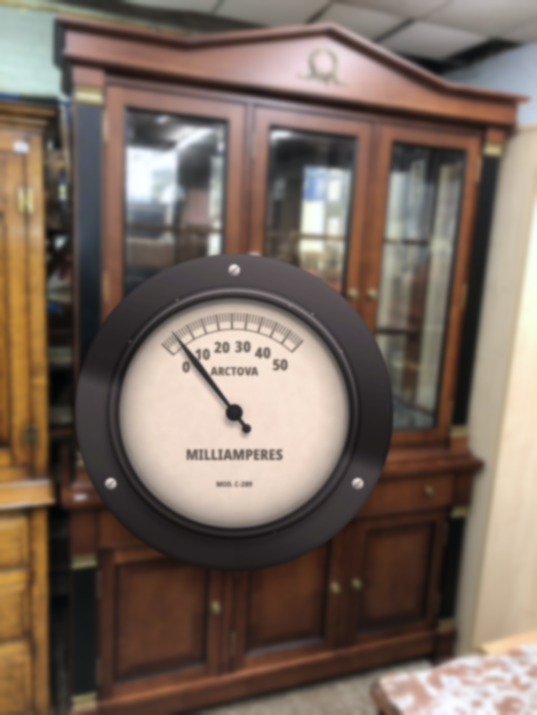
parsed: 5 mA
